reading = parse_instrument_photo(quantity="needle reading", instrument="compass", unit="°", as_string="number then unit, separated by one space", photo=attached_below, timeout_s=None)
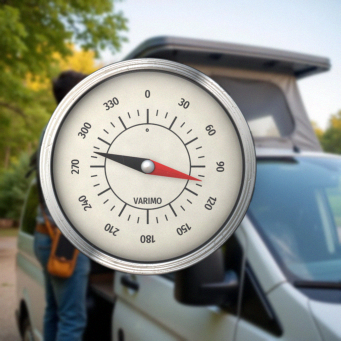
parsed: 105 °
